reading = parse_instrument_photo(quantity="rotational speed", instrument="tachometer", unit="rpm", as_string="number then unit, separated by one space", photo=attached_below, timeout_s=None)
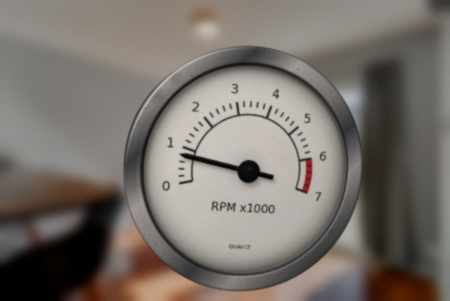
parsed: 800 rpm
